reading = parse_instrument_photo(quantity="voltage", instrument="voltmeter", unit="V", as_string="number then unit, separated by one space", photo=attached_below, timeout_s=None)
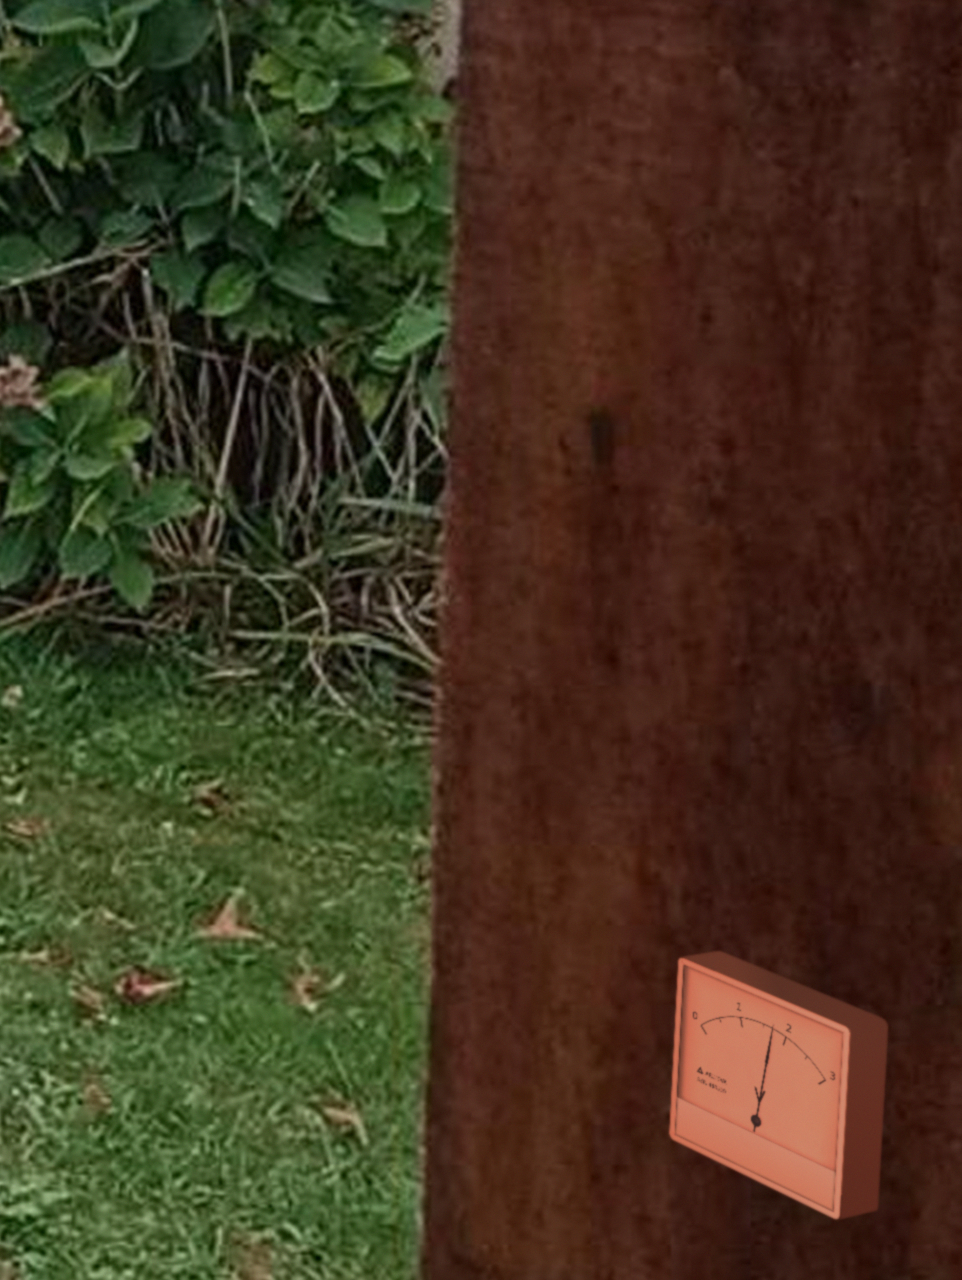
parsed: 1.75 V
